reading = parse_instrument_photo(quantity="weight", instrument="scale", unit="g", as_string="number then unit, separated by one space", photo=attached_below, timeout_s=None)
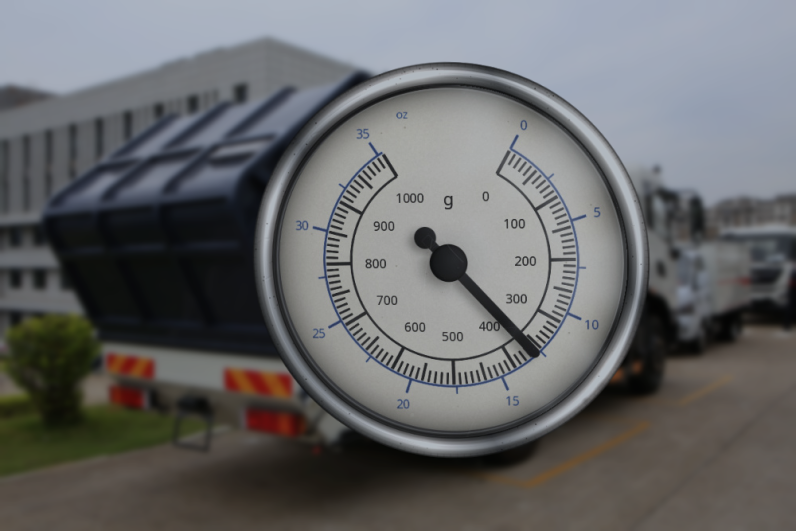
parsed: 360 g
